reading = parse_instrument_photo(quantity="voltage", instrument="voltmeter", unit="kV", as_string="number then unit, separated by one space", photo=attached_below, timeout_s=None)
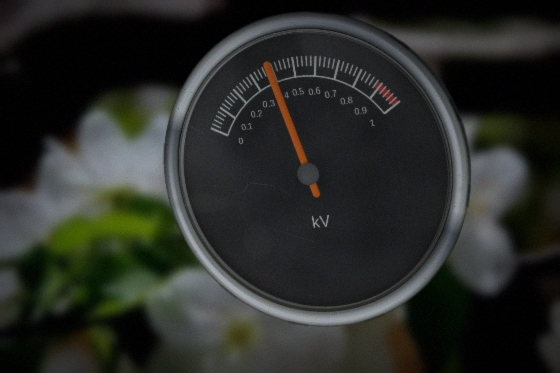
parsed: 0.4 kV
